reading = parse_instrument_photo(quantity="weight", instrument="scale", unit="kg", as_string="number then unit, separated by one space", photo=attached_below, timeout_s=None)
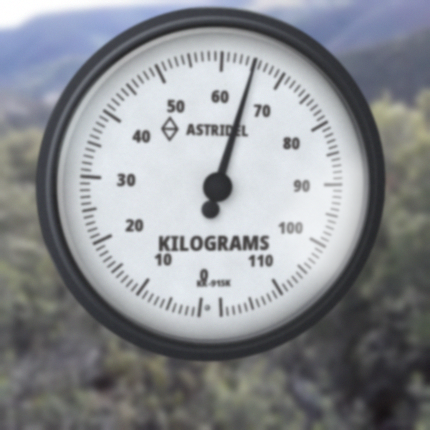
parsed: 65 kg
